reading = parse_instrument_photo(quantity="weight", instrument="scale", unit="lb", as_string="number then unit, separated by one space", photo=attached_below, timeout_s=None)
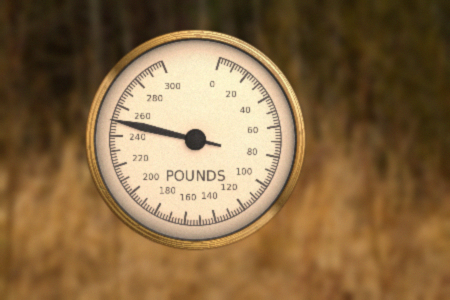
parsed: 250 lb
